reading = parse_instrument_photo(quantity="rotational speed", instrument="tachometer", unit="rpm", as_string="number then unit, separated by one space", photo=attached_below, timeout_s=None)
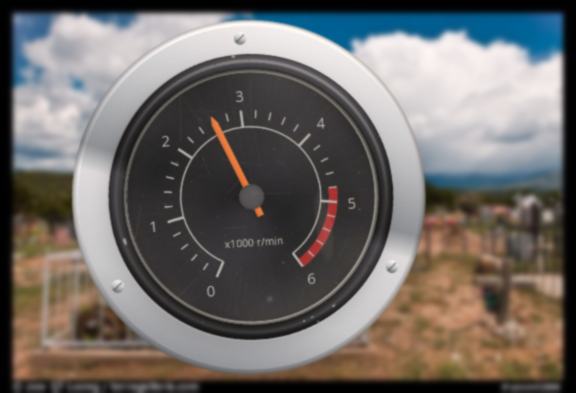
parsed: 2600 rpm
